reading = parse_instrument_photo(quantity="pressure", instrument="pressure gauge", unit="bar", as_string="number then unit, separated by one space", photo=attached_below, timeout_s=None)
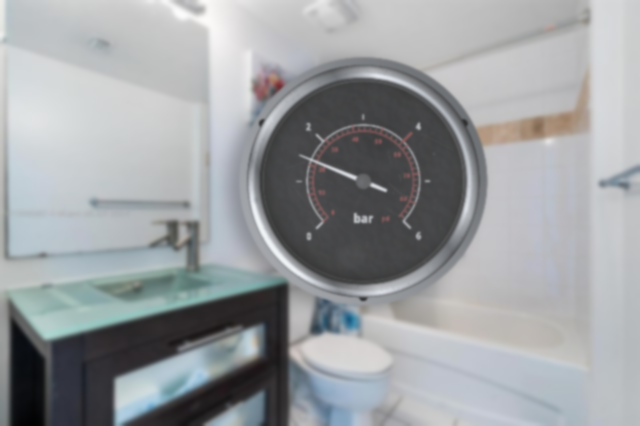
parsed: 1.5 bar
